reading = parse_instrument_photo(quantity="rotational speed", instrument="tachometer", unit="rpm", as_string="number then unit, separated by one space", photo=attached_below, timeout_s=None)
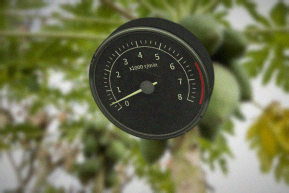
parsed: 400 rpm
